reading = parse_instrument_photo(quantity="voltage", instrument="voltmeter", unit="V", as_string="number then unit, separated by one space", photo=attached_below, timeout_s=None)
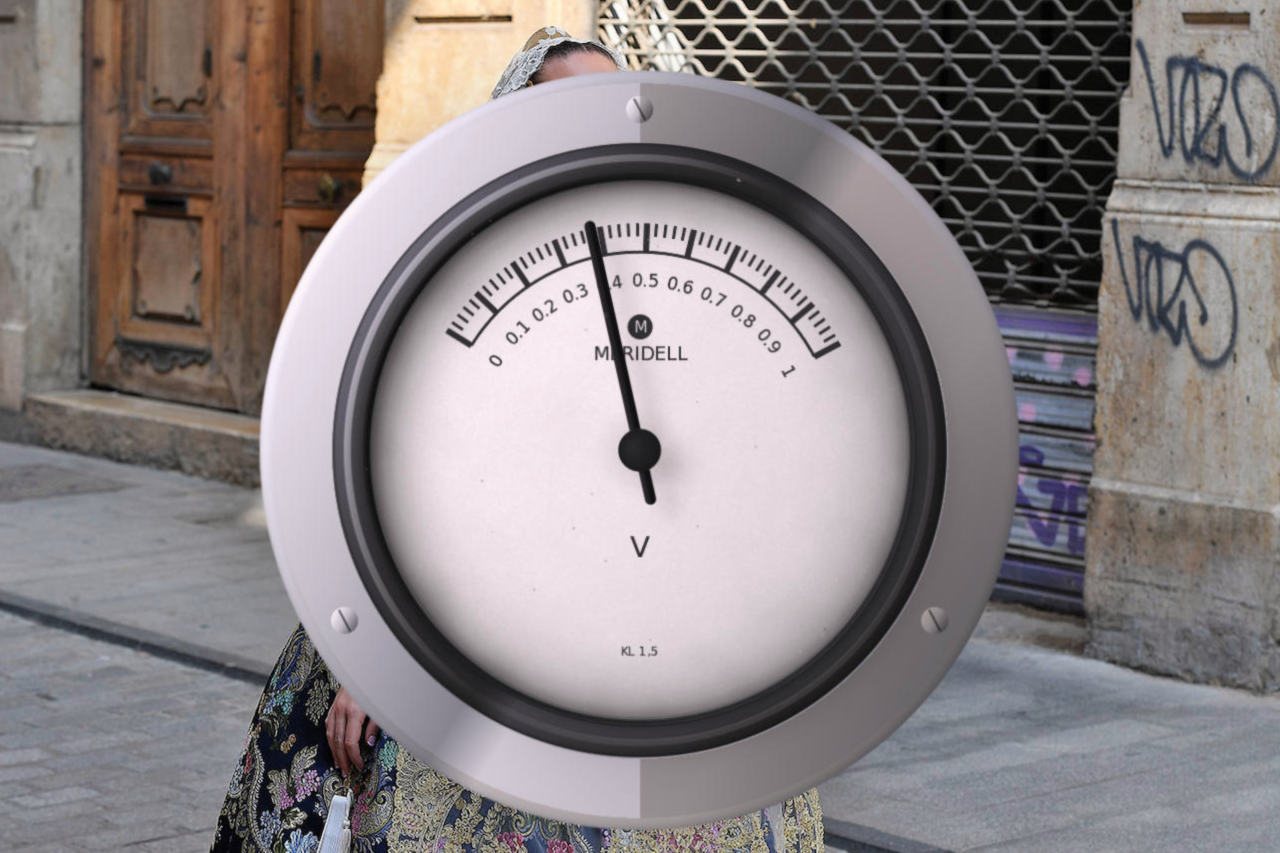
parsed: 0.38 V
